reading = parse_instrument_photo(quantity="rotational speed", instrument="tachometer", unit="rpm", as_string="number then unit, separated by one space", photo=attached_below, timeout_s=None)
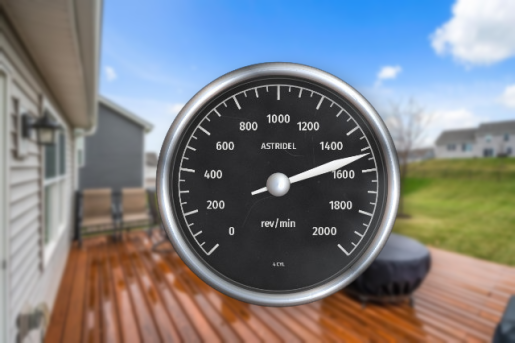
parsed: 1525 rpm
